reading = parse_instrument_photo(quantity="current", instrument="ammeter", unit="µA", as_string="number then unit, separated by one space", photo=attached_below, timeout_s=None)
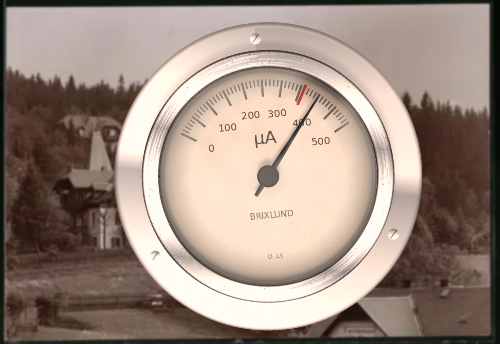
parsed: 400 µA
